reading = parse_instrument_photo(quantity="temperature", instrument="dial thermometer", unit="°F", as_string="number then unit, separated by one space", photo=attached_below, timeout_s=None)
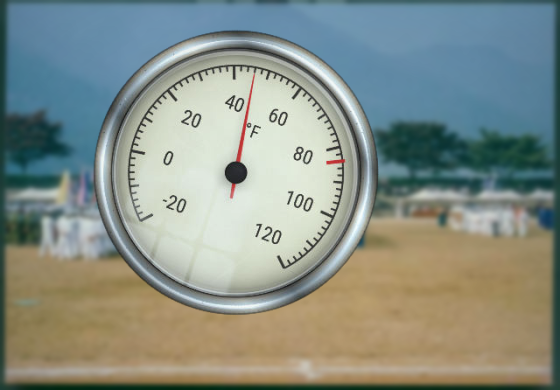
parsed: 46 °F
